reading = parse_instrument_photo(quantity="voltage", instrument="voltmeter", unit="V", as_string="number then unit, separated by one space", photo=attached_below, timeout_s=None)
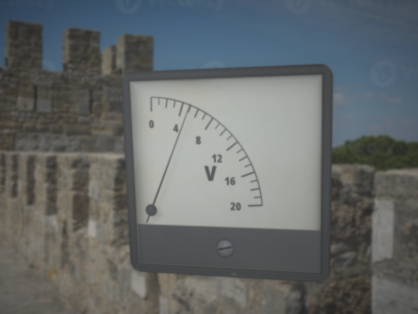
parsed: 5 V
